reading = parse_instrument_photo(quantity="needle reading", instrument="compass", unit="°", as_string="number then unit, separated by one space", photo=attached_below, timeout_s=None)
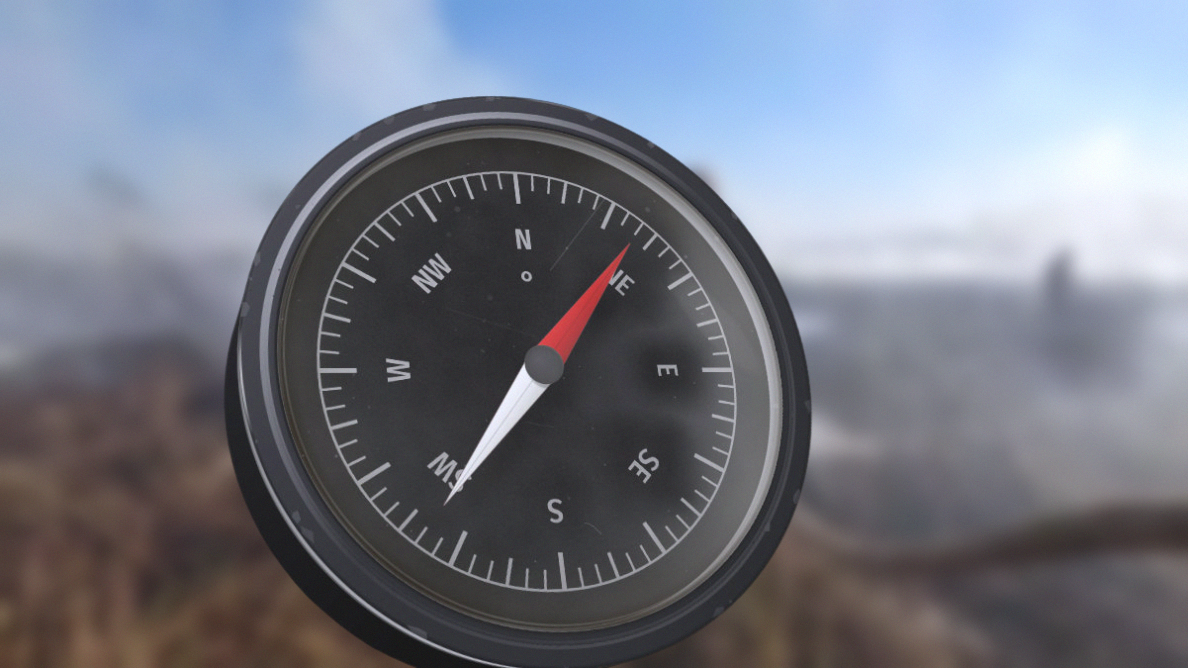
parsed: 40 °
